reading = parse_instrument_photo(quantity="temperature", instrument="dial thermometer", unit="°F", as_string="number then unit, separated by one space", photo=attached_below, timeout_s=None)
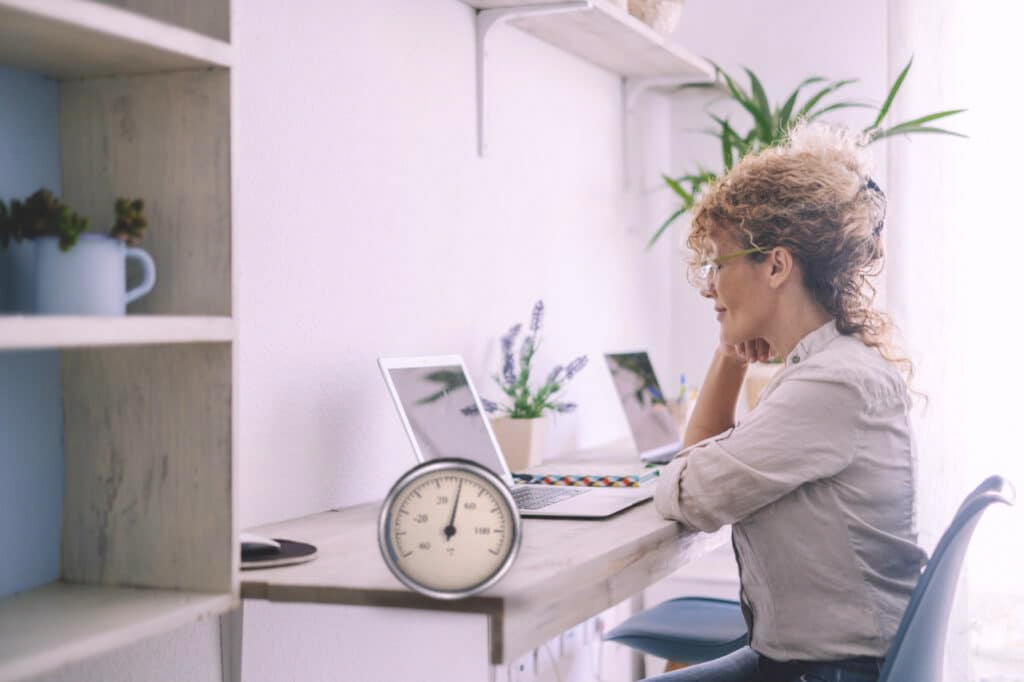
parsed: 40 °F
